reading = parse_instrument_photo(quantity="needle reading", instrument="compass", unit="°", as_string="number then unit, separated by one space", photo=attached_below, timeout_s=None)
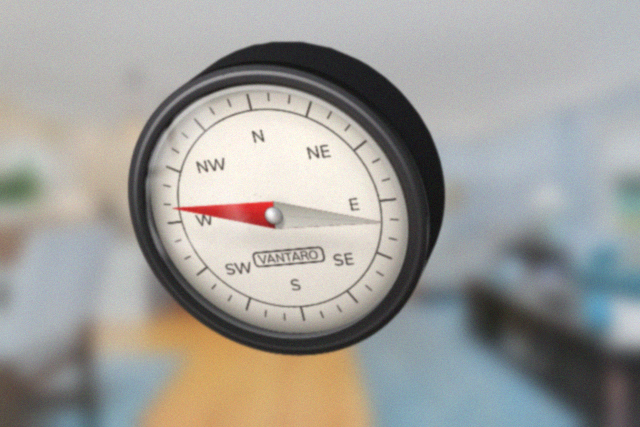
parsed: 280 °
